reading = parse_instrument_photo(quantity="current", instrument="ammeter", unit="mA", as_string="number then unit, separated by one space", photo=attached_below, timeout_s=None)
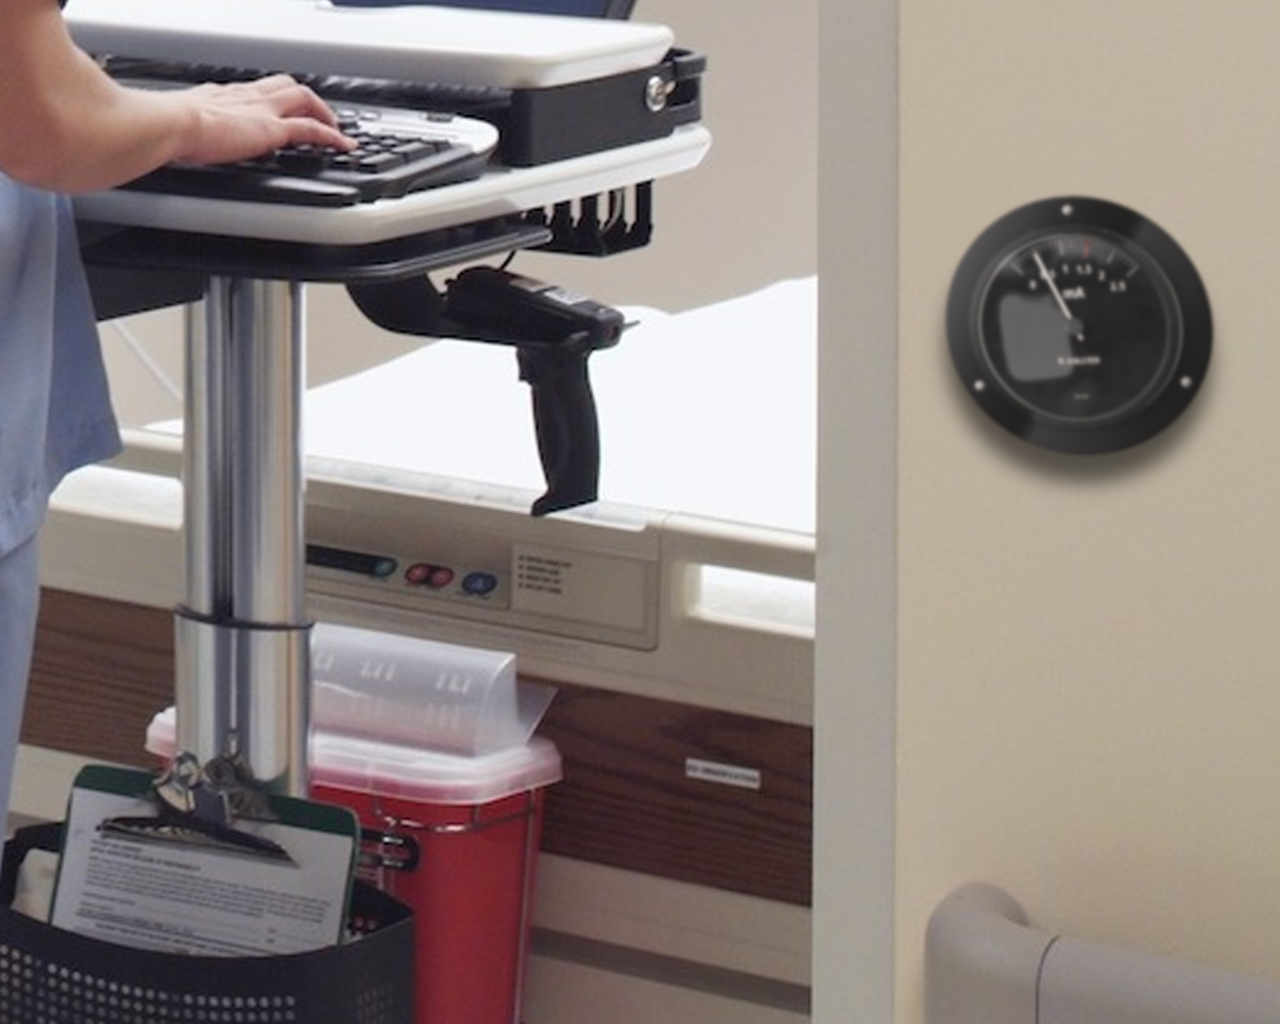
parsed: 0.5 mA
